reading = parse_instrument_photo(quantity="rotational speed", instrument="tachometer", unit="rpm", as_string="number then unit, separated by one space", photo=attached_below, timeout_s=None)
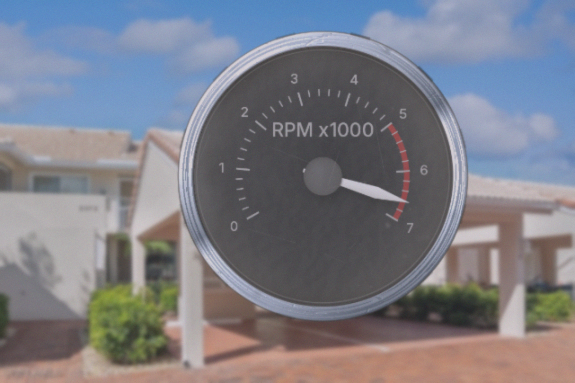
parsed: 6600 rpm
